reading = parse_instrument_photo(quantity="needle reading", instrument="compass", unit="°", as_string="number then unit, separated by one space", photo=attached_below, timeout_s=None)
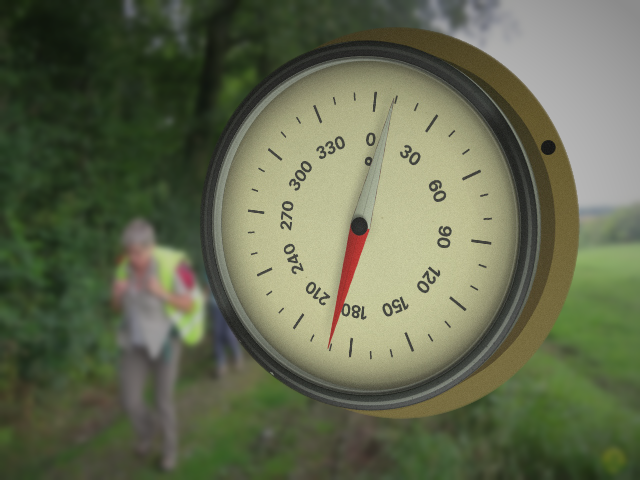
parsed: 190 °
